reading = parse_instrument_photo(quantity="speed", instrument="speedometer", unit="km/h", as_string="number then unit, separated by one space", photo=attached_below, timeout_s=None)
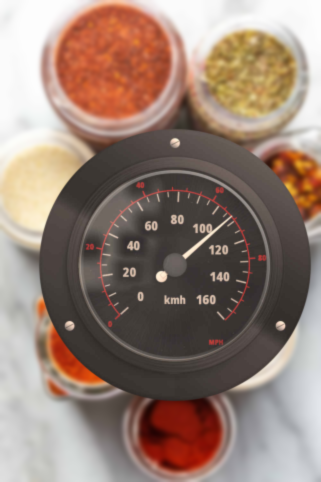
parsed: 107.5 km/h
